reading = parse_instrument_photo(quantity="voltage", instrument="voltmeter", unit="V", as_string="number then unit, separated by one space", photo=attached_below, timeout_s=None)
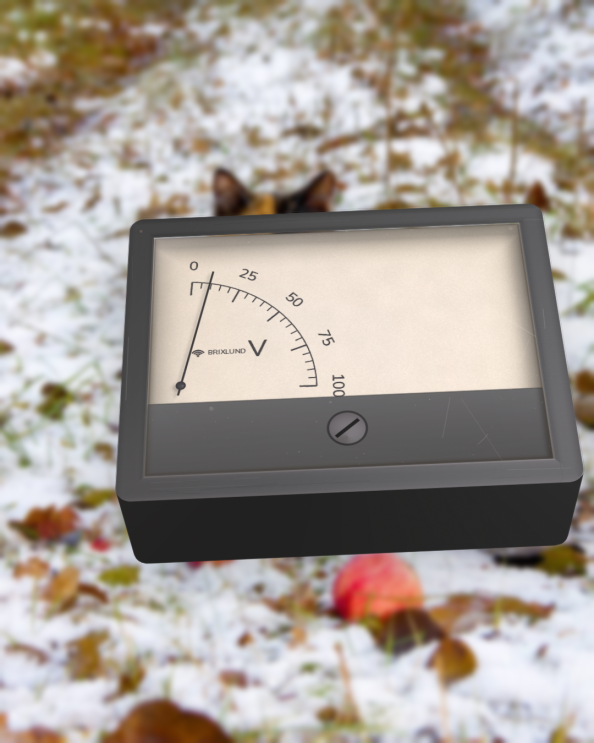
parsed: 10 V
